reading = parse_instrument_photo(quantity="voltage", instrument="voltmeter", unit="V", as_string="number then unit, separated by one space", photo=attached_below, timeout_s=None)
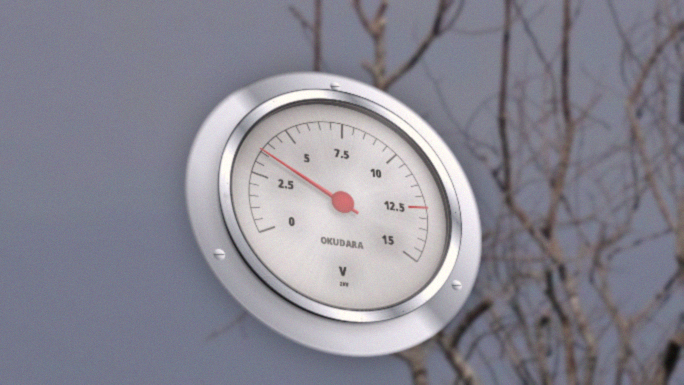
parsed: 3.5 V
